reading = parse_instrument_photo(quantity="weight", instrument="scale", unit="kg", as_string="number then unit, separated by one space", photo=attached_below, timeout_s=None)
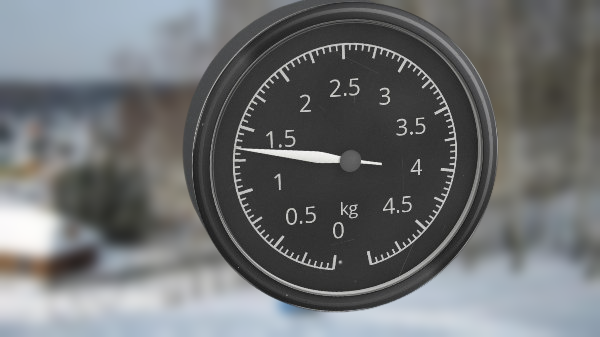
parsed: 1.35 kg
